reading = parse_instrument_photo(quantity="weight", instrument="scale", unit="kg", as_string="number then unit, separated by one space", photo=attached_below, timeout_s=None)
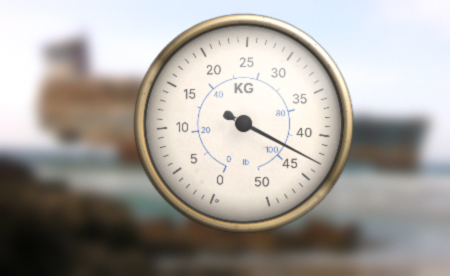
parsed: 43 kg
